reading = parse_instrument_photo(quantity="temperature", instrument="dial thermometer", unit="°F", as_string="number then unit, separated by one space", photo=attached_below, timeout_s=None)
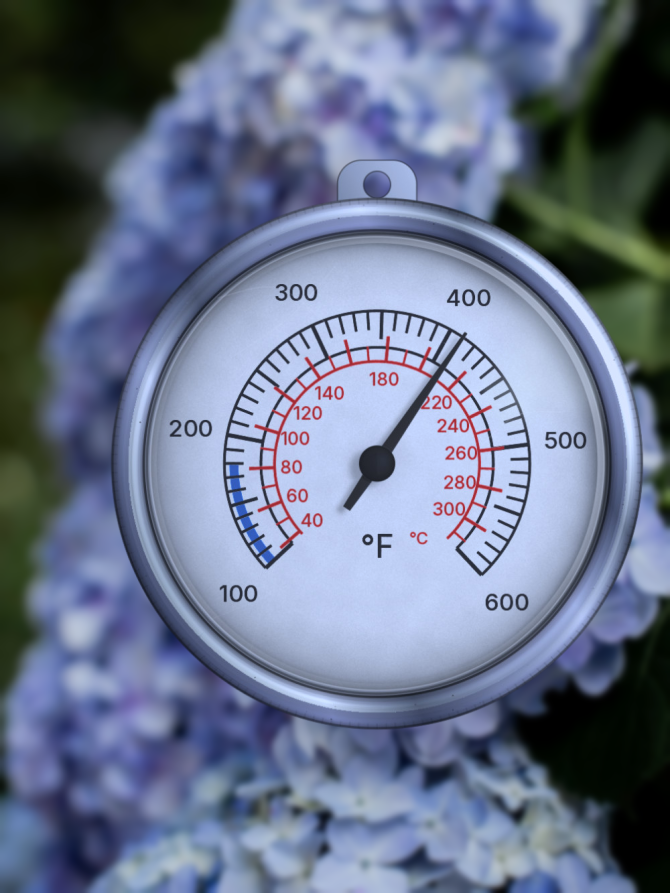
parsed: 410 °F
